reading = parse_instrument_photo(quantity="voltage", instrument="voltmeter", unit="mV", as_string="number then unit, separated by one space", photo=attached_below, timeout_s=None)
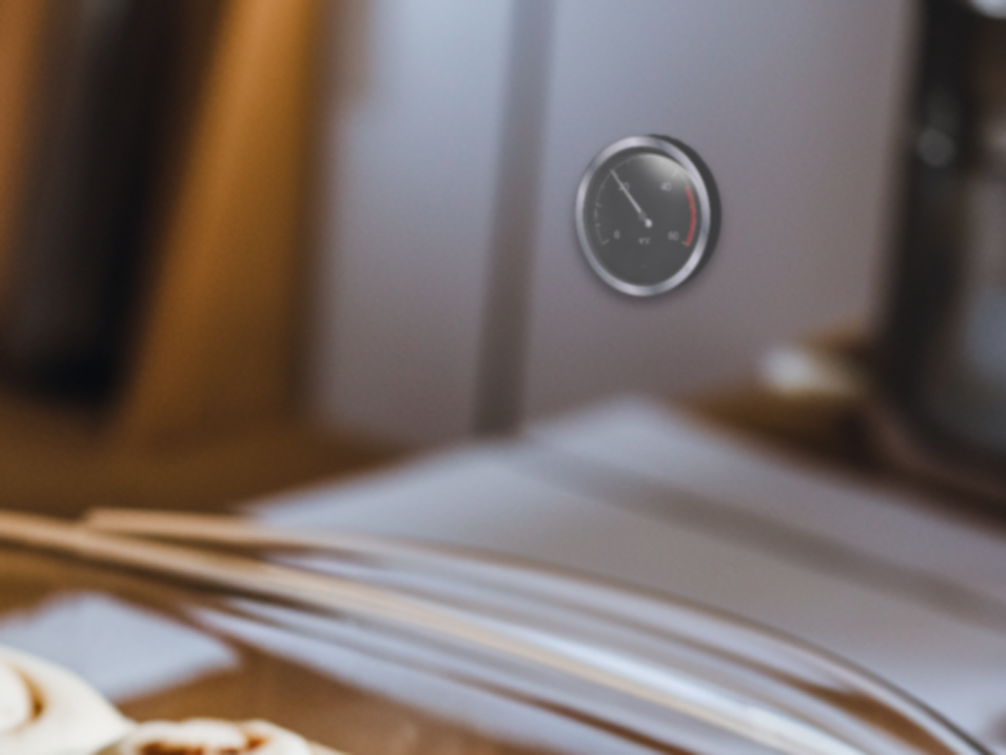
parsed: 20 mV
